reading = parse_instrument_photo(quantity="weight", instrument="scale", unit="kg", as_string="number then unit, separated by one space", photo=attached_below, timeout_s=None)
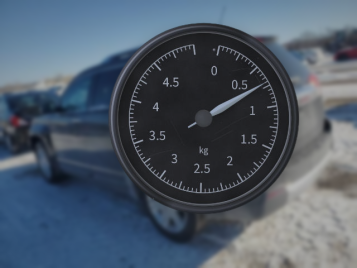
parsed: 0.7 kg
